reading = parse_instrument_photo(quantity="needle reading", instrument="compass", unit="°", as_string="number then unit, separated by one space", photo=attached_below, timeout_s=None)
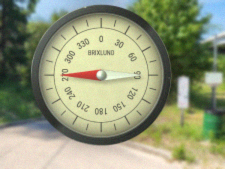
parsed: 270 °
